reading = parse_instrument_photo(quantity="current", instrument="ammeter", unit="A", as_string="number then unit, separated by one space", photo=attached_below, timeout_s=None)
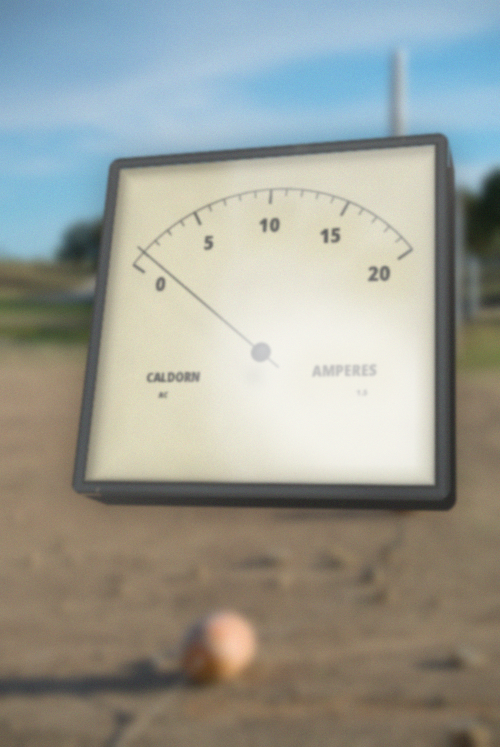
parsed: 1 A
